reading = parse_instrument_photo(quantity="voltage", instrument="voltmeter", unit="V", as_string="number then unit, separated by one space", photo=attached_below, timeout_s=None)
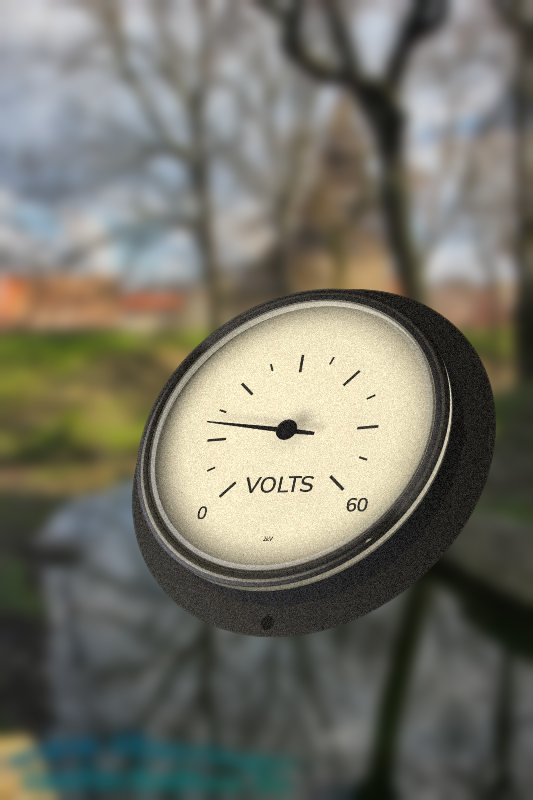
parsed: 12.5 V
